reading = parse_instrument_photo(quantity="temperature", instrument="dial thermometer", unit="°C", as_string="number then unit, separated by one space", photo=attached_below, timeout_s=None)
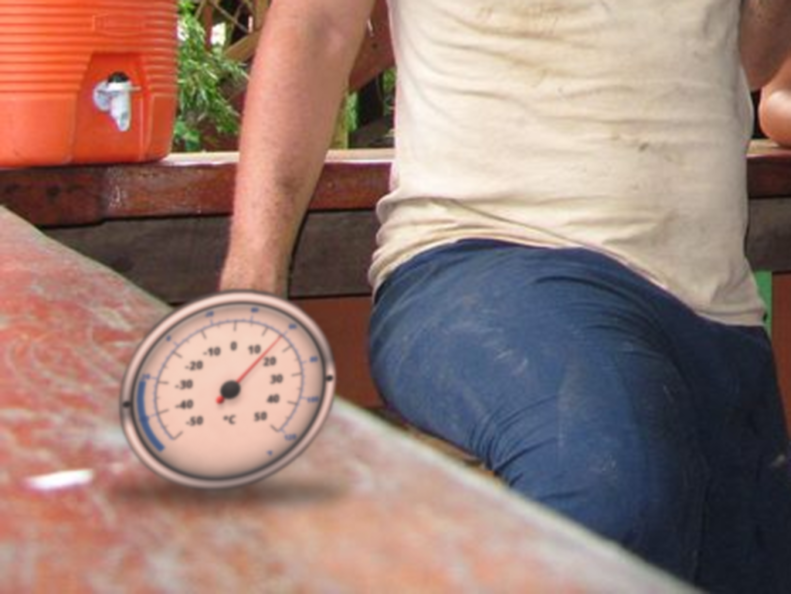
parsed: 15 °C
